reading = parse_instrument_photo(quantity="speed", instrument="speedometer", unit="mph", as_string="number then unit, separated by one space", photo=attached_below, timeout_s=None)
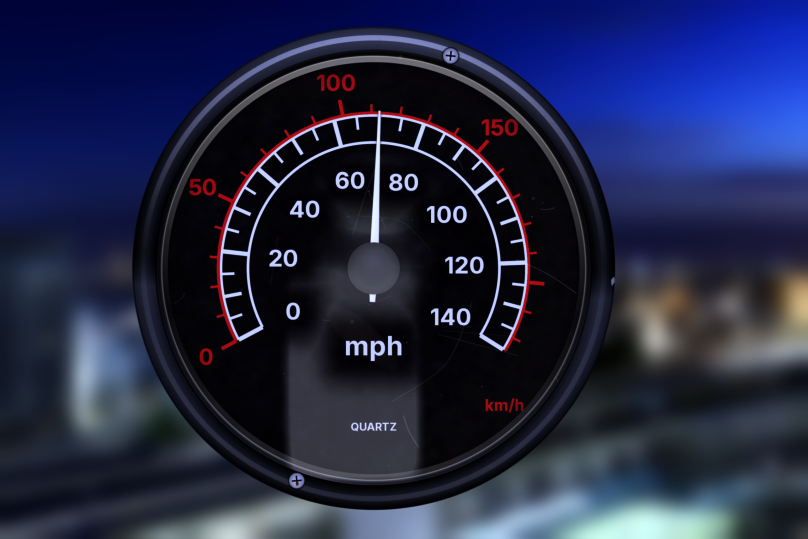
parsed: 70 mph
